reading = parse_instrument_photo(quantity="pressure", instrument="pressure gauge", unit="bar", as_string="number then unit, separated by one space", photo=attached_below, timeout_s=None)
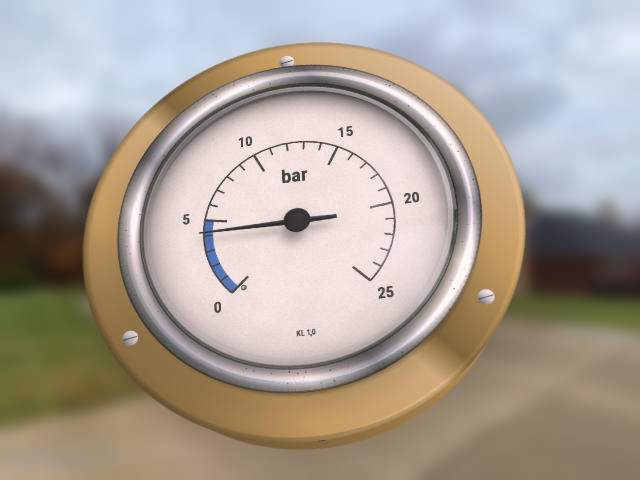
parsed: 4 bar
